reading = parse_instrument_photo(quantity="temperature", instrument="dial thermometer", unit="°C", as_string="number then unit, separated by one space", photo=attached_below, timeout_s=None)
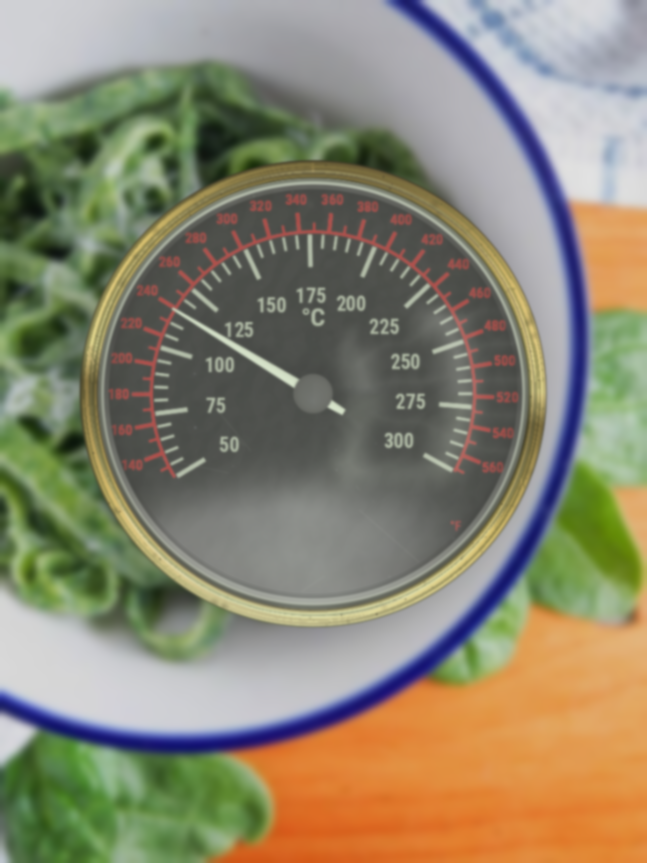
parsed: 115 °C
